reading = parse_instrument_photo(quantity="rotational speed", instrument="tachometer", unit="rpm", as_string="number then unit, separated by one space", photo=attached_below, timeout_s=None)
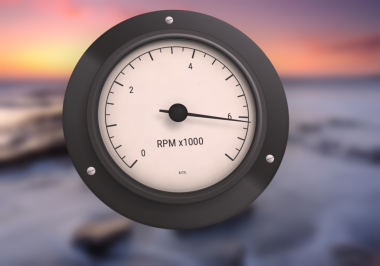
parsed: 6125 rpm
